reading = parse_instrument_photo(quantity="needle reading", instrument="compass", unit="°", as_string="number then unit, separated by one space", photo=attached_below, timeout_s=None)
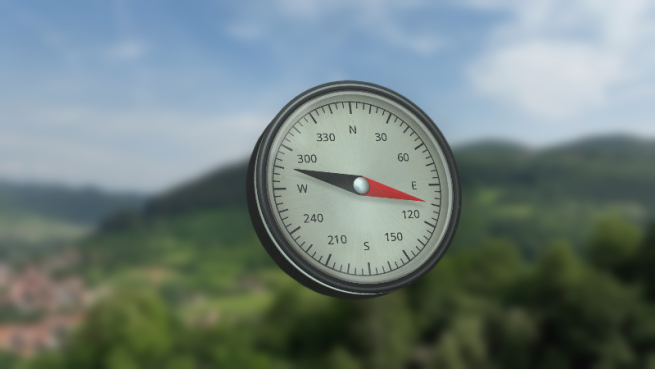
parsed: 105 °
